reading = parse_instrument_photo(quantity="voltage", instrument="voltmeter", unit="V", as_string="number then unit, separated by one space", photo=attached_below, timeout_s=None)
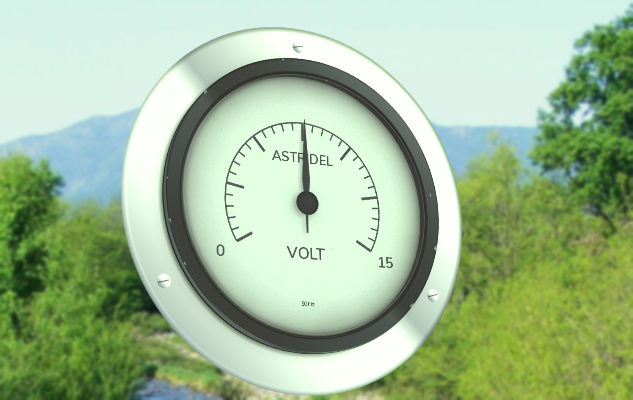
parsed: 7.5 V
